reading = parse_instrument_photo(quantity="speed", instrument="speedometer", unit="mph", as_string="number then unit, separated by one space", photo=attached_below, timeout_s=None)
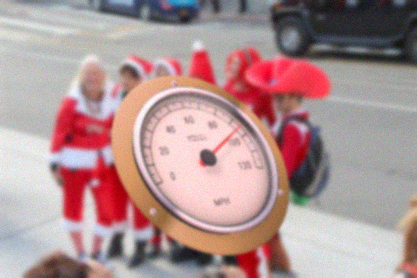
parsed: 95 mph
